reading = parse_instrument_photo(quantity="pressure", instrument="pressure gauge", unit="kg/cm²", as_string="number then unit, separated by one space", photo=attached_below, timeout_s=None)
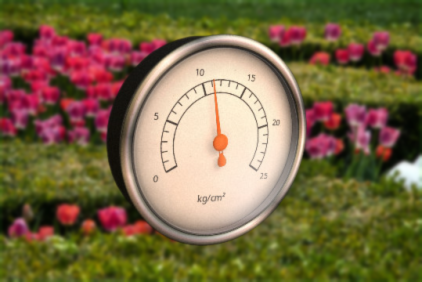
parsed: 11 kg/cm²
